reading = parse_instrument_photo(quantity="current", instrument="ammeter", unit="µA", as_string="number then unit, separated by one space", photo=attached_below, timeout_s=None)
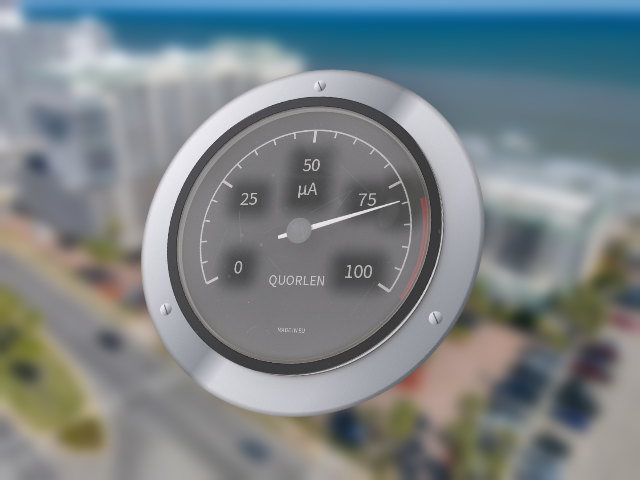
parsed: 80 µA
